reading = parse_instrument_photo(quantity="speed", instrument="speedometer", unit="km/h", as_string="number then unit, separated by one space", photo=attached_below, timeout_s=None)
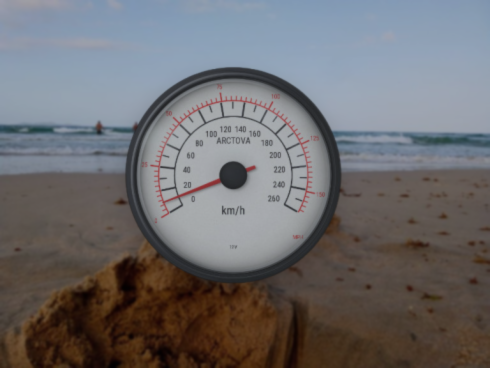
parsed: 10 km/h
